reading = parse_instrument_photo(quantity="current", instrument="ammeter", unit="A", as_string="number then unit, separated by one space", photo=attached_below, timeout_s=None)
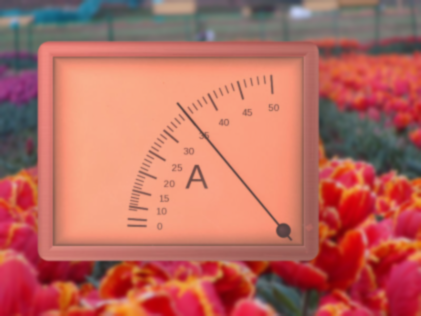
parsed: 35 A
